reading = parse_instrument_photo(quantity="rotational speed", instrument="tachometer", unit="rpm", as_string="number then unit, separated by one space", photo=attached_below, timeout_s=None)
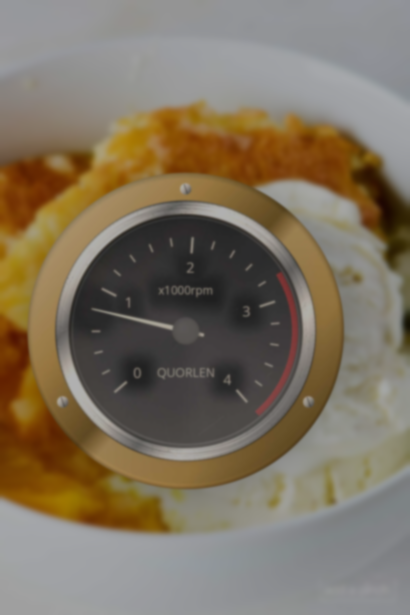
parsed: 800 rpm
